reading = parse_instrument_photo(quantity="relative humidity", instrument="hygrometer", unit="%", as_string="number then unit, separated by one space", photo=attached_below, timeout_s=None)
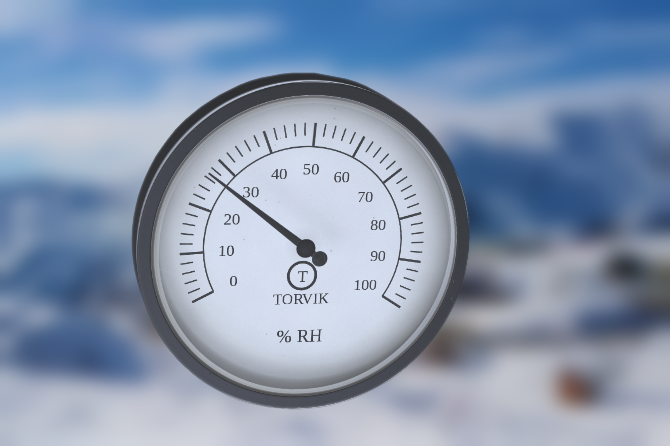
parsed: 27 %
